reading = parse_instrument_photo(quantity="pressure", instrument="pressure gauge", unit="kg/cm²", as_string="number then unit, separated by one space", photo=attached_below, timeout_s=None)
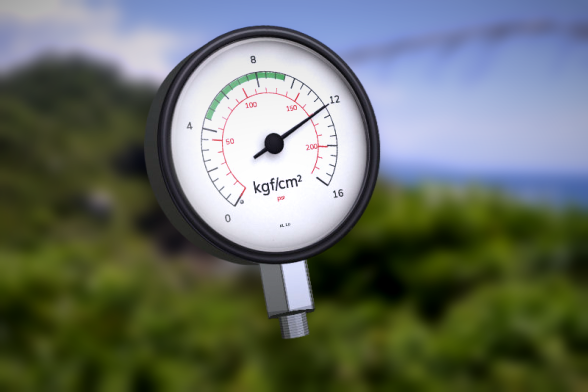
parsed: 12 kg/cm²
